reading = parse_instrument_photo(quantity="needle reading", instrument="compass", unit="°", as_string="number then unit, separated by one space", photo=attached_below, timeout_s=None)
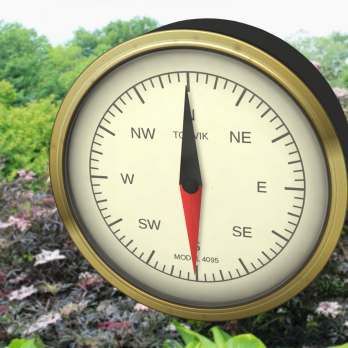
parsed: 180 °
